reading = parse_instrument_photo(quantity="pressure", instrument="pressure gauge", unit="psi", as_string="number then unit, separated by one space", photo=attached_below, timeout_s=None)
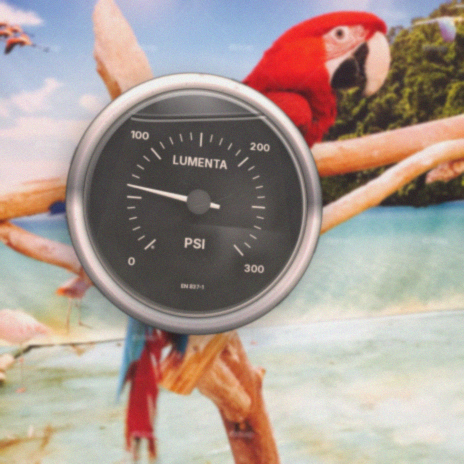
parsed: 60 psi
